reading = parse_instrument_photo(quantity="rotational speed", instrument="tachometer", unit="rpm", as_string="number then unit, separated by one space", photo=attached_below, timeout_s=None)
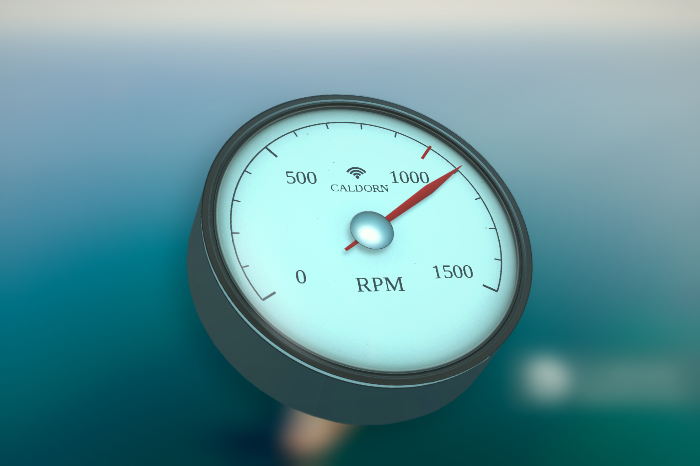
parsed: 1100 rpm
